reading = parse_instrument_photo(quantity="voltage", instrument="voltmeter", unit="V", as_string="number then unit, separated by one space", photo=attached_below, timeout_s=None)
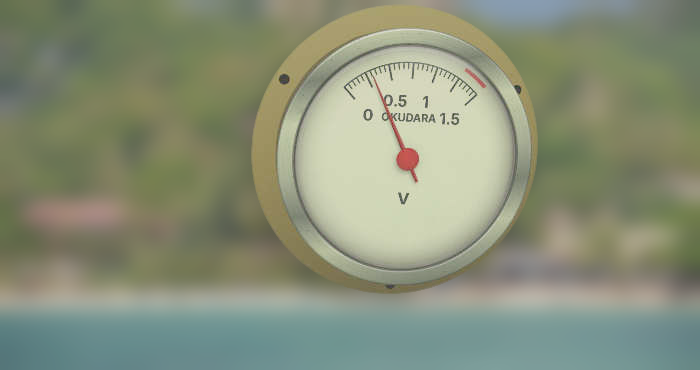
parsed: 0.3 V
